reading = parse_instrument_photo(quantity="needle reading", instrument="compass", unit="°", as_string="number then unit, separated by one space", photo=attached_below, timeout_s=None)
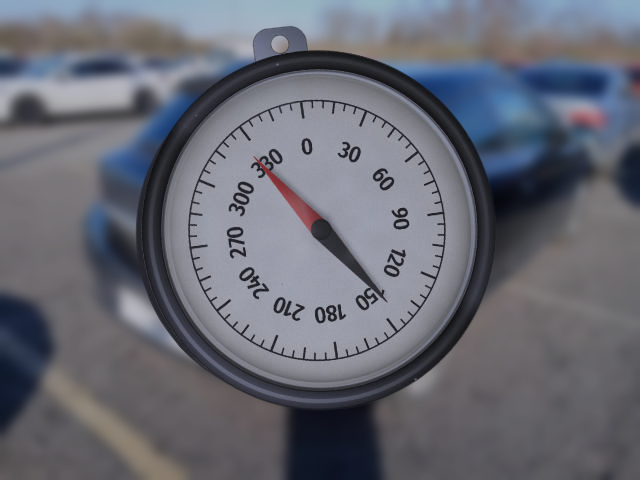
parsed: 325 °
